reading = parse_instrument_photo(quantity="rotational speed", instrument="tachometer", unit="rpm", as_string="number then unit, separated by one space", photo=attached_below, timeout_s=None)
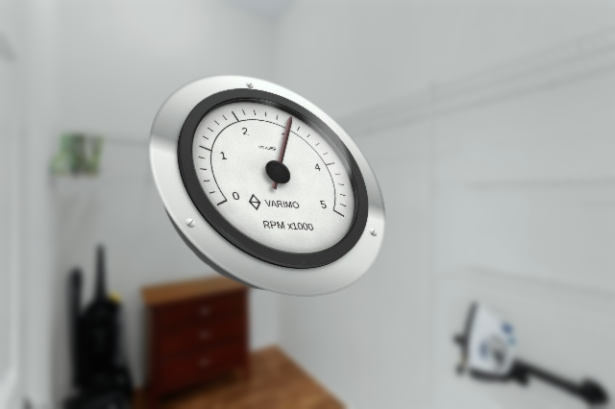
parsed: 3000 rpm
